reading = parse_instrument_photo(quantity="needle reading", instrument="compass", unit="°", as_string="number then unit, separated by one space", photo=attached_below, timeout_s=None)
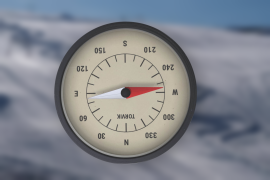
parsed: 262.5 °
